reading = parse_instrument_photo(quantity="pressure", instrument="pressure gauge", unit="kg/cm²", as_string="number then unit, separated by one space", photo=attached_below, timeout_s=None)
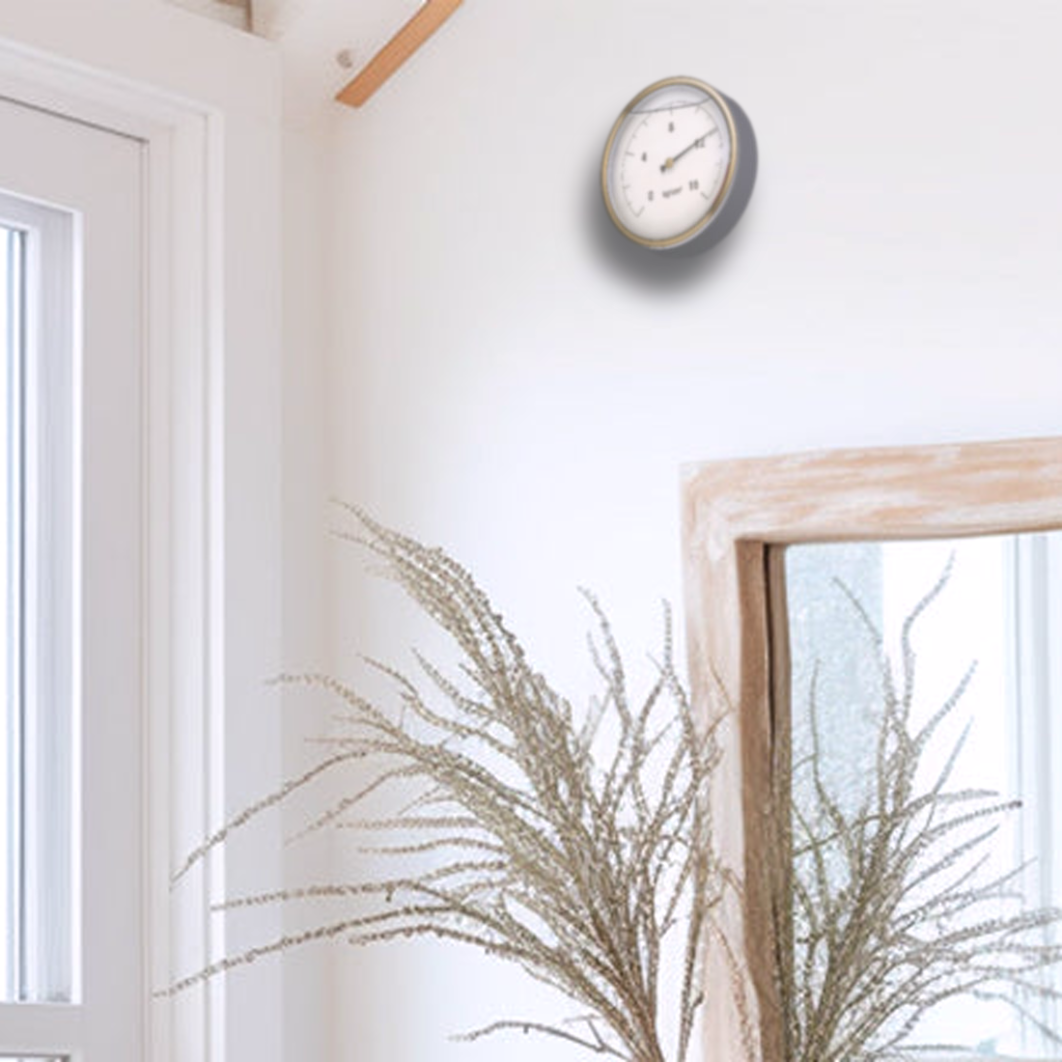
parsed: 12 kg/cm²
